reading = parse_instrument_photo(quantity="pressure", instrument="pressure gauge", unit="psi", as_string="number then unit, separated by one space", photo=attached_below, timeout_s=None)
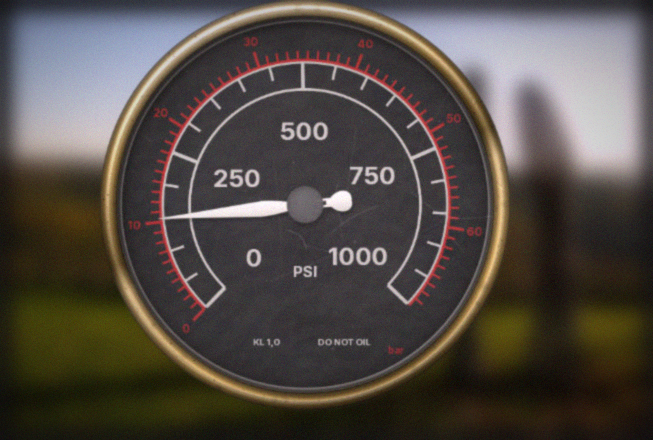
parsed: 150 psi
